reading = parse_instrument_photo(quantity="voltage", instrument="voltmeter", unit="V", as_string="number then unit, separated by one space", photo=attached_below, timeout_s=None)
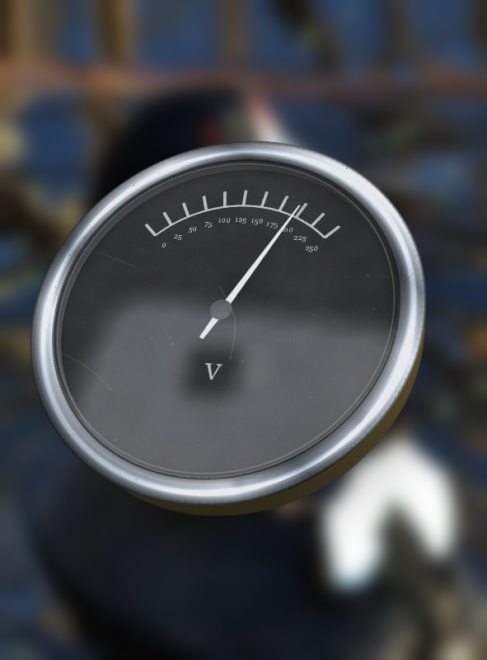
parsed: 200 V
